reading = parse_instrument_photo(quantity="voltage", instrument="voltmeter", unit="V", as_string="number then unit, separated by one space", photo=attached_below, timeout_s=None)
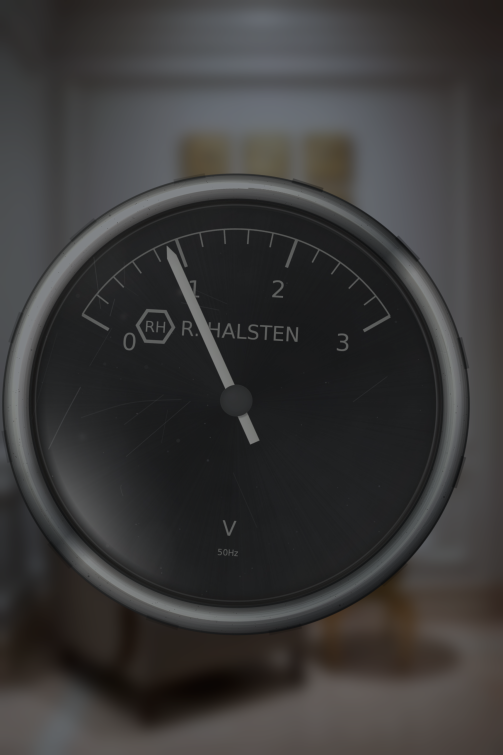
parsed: 0.9 V
